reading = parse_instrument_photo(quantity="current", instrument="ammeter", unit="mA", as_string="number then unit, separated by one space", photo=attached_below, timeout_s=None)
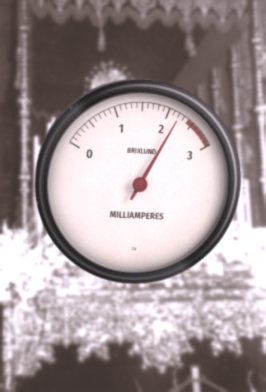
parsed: 2.2 mA
